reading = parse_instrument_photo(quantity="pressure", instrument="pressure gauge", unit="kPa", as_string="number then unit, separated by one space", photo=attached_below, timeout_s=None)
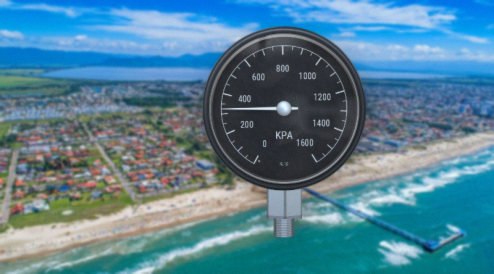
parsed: 325 kPa
